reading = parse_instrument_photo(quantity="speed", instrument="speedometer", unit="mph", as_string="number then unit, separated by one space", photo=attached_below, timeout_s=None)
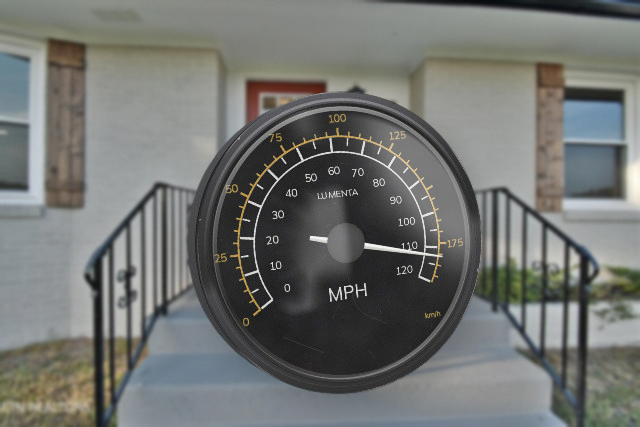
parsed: 112.5 mph
